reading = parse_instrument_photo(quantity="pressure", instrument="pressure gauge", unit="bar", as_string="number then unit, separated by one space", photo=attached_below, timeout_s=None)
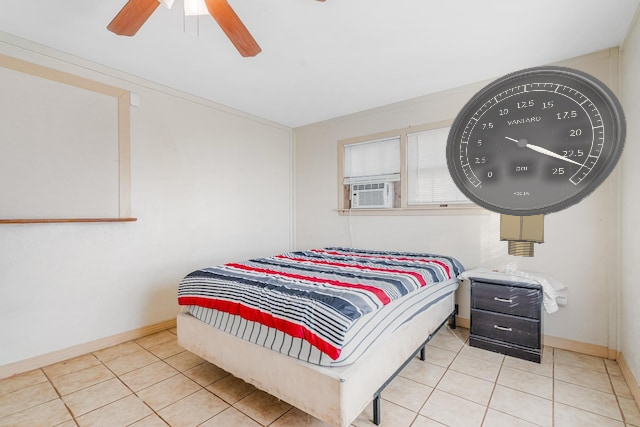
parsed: 23.5 bar
